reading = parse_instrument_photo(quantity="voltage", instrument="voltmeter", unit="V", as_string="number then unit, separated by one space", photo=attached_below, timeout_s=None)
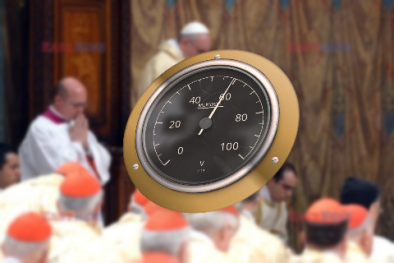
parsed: 60 V
